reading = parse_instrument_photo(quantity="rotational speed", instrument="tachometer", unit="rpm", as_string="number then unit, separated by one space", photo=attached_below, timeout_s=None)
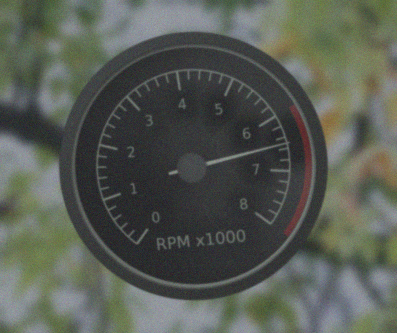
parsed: 6500 rpm
